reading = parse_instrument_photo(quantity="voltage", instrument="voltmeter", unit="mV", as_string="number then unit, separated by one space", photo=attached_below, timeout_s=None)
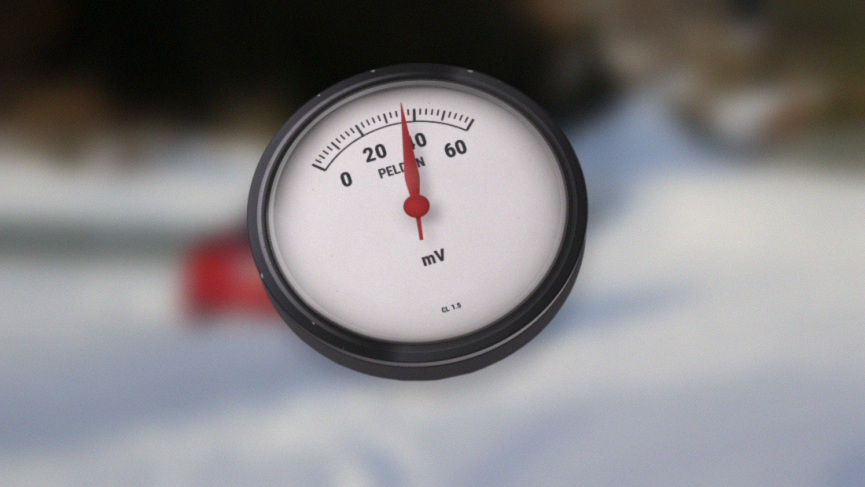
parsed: 36 mV
